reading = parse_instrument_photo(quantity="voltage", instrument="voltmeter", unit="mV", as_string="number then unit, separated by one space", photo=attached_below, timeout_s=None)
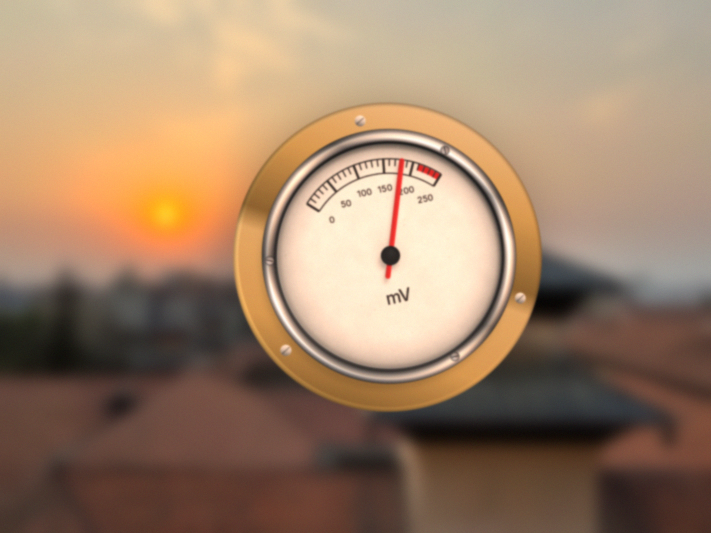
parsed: 180 mV
